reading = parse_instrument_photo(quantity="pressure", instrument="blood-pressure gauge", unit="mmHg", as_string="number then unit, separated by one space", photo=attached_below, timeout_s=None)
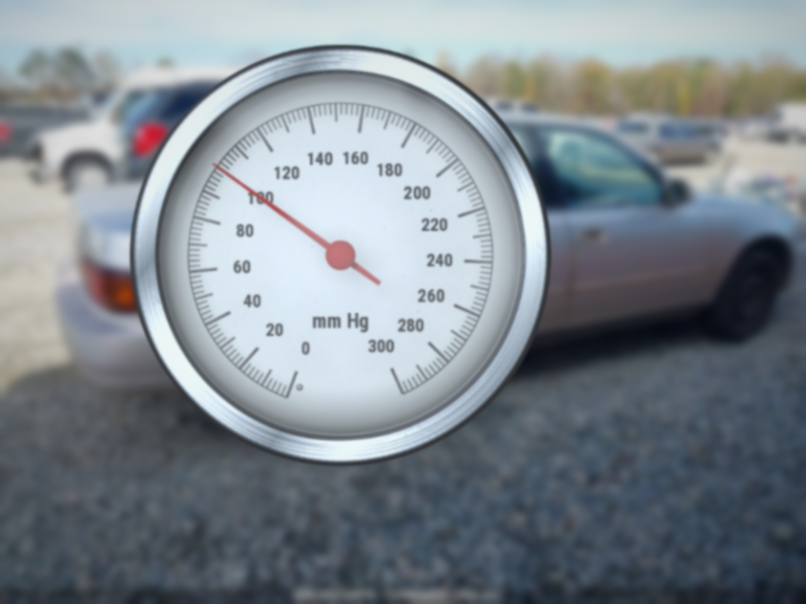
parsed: 100 mmHg
